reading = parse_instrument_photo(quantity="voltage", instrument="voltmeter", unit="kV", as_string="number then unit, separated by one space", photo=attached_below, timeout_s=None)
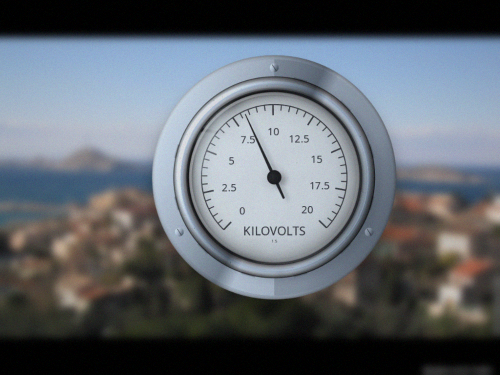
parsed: 8.25 kV
